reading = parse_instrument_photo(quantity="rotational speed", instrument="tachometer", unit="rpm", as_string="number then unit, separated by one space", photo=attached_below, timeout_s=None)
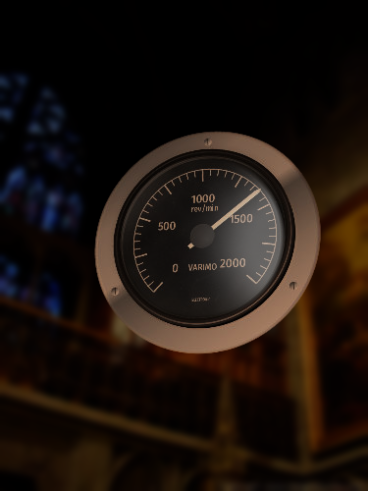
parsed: 1400 rpm
